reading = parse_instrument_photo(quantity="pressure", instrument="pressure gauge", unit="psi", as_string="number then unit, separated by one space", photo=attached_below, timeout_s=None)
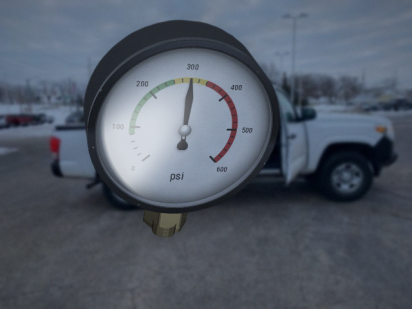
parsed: 300 psi
